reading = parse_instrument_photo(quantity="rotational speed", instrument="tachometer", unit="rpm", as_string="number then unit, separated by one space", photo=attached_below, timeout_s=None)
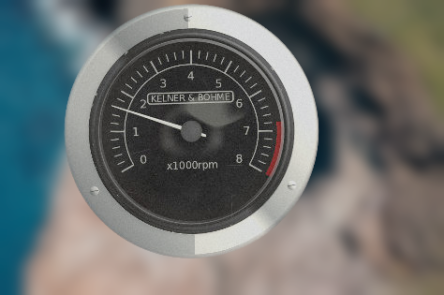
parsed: 1600 rpm
